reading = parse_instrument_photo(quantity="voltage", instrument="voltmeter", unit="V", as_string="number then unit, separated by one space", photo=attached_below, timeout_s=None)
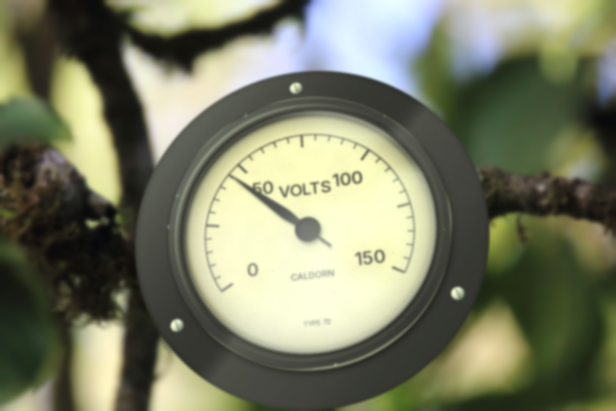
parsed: 45 V
